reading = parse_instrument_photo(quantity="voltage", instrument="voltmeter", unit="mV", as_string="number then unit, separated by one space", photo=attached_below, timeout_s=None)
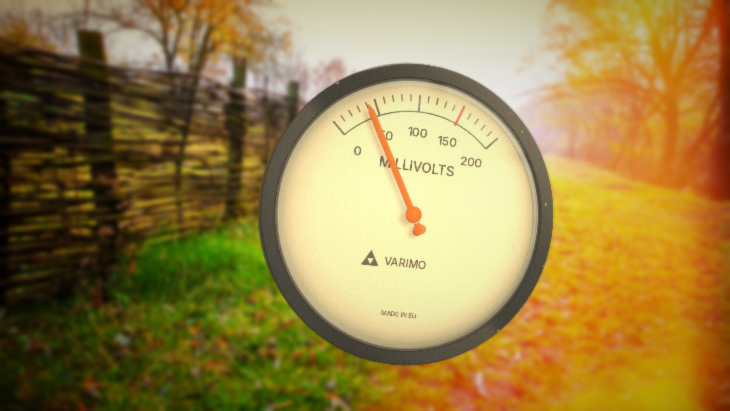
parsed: 40 mV
